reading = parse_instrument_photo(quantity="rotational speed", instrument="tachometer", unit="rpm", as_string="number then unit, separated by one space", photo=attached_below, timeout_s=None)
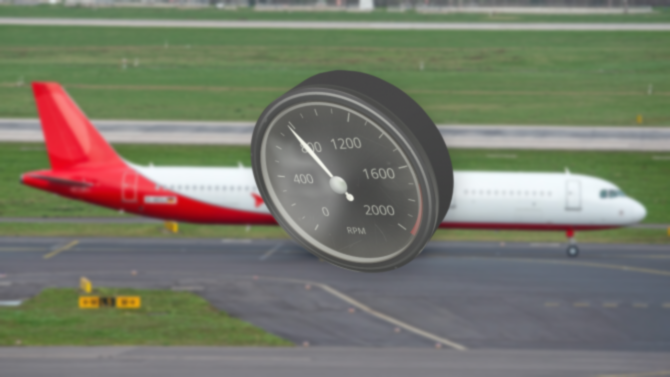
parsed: 800 rpm
